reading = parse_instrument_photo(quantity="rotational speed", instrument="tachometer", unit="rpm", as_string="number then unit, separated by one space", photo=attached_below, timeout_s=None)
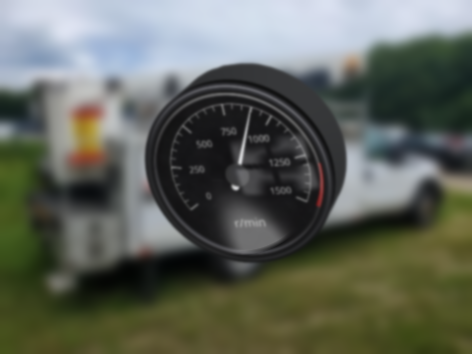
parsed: 900 rpm
